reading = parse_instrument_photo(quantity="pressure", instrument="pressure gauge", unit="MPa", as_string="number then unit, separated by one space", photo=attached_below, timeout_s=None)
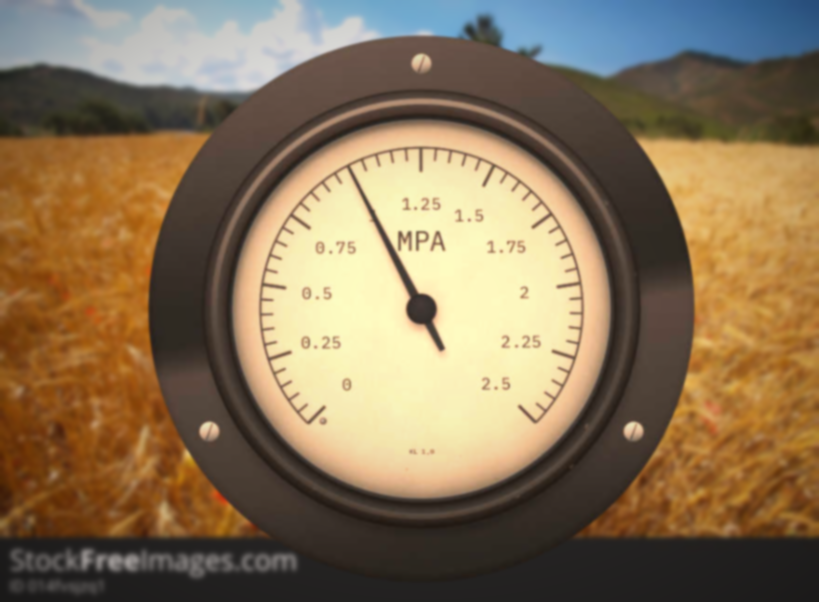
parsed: 1 MPa
